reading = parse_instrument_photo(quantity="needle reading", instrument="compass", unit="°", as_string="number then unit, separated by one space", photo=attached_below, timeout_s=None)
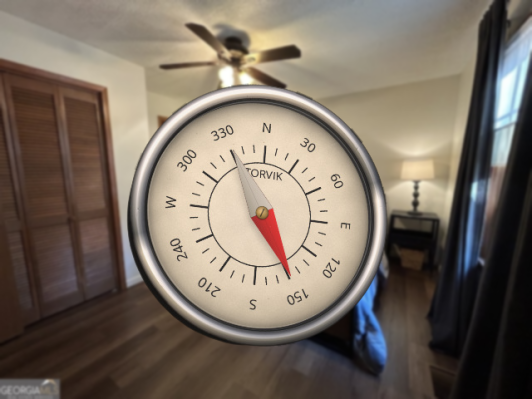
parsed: 150 °
